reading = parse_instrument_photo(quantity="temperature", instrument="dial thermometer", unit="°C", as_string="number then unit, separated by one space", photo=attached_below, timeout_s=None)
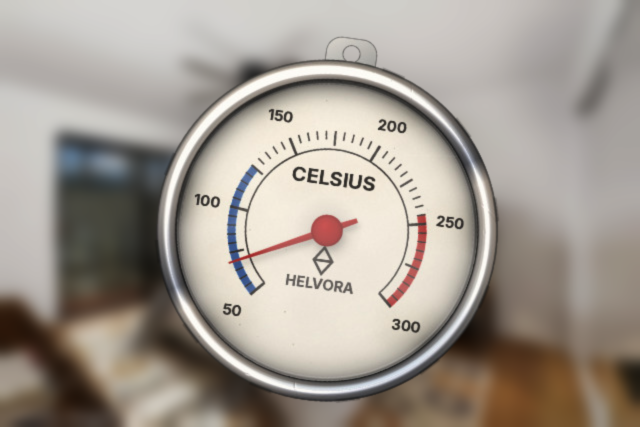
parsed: 70 °C
